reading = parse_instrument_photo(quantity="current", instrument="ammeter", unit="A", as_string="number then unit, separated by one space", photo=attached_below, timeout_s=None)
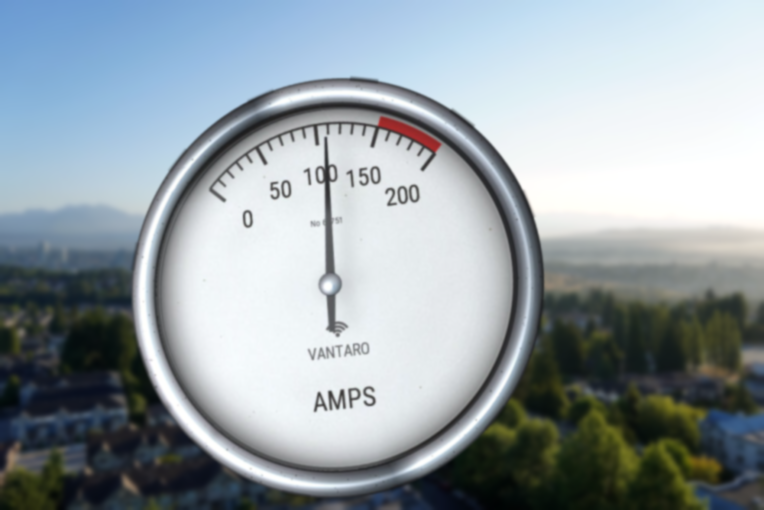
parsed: 110 A
